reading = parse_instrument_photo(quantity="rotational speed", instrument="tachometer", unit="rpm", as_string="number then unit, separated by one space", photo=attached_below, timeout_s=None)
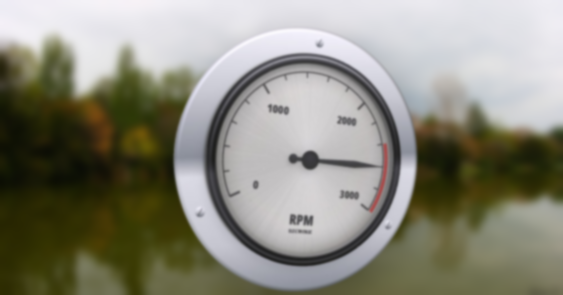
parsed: 2600 rpm
